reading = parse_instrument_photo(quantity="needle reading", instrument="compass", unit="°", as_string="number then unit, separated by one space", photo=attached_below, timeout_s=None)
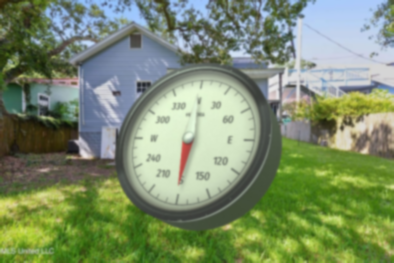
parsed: 180 °
